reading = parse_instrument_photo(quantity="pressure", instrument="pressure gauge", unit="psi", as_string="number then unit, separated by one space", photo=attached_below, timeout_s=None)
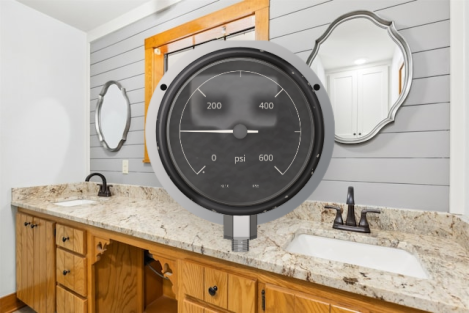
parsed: 100 psi
